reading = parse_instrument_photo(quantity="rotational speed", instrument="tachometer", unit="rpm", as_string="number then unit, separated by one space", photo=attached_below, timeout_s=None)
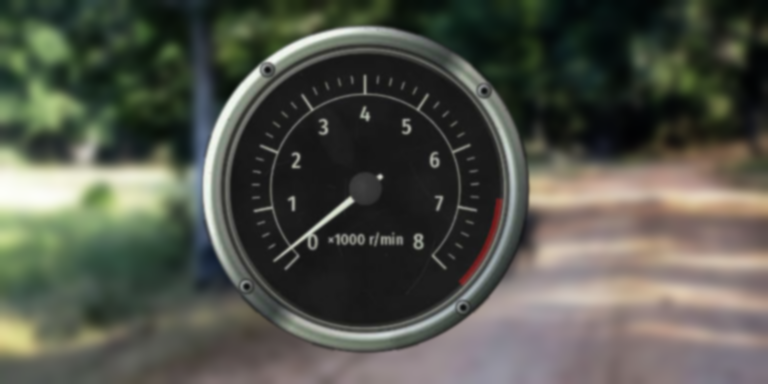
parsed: 200 rpm
